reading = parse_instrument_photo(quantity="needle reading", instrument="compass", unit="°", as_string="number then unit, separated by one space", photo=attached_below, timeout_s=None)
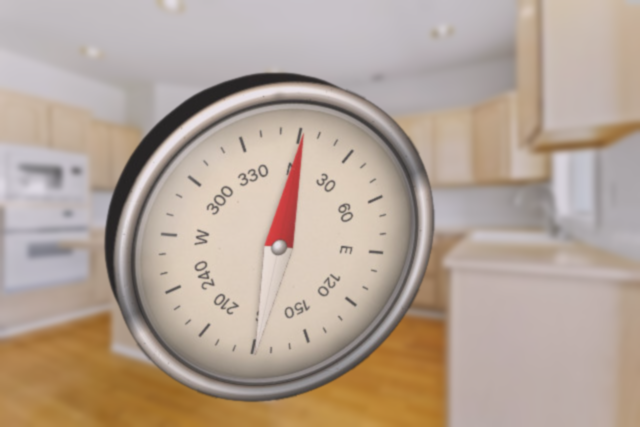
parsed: 0 °
